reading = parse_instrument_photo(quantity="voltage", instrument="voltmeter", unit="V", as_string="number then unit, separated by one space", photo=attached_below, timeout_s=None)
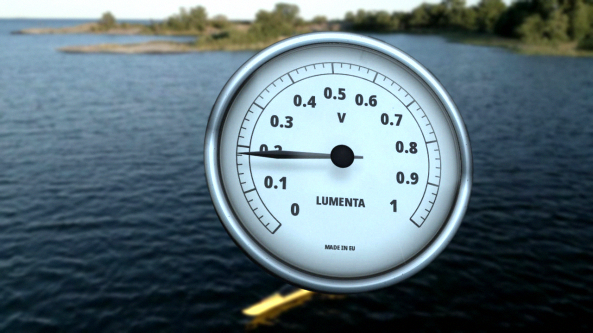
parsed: 0.18 V
